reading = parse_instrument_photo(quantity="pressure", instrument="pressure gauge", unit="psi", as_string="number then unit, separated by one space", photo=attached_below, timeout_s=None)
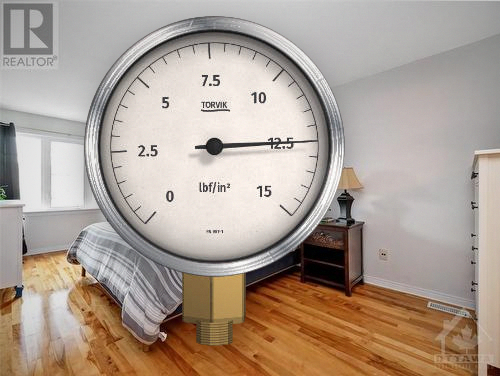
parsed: 12.5 psi
